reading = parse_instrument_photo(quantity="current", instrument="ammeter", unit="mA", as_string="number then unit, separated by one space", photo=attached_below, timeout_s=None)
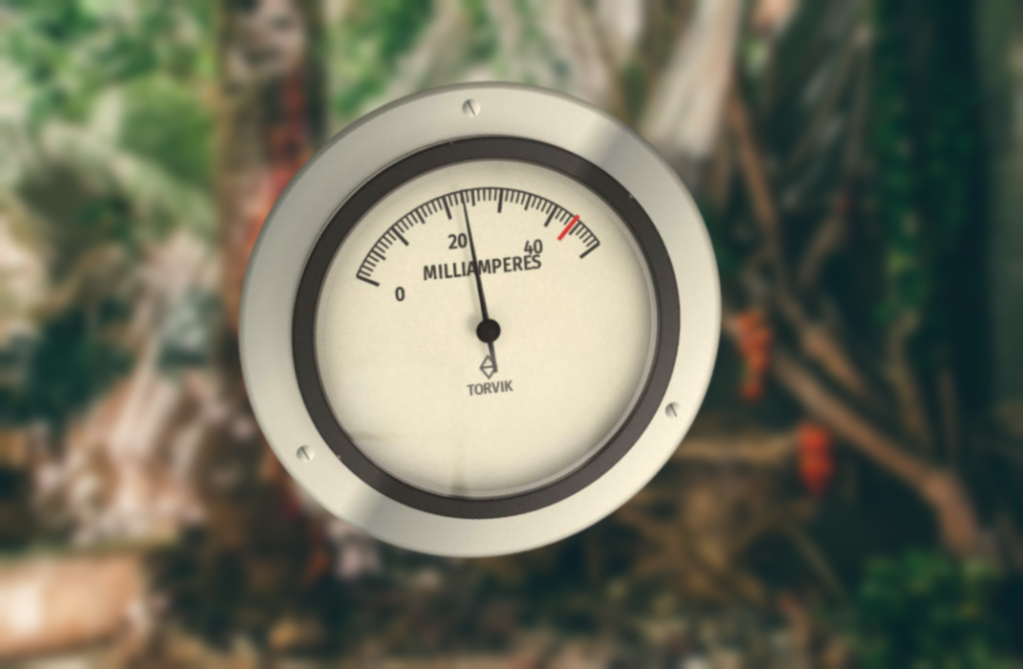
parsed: 23 mA
